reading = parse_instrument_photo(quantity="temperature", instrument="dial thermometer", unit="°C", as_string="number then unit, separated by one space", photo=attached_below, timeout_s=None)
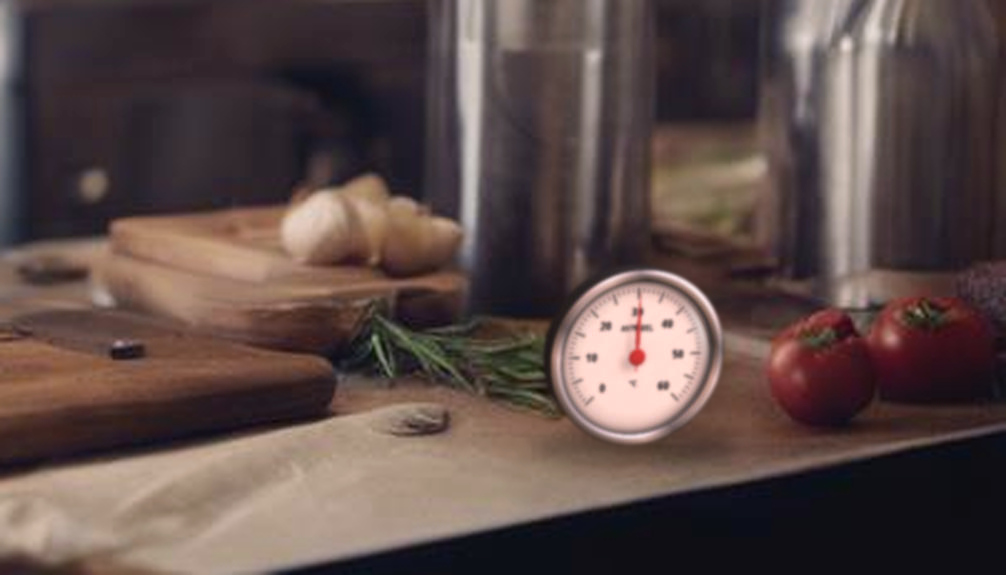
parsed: 30 °C
